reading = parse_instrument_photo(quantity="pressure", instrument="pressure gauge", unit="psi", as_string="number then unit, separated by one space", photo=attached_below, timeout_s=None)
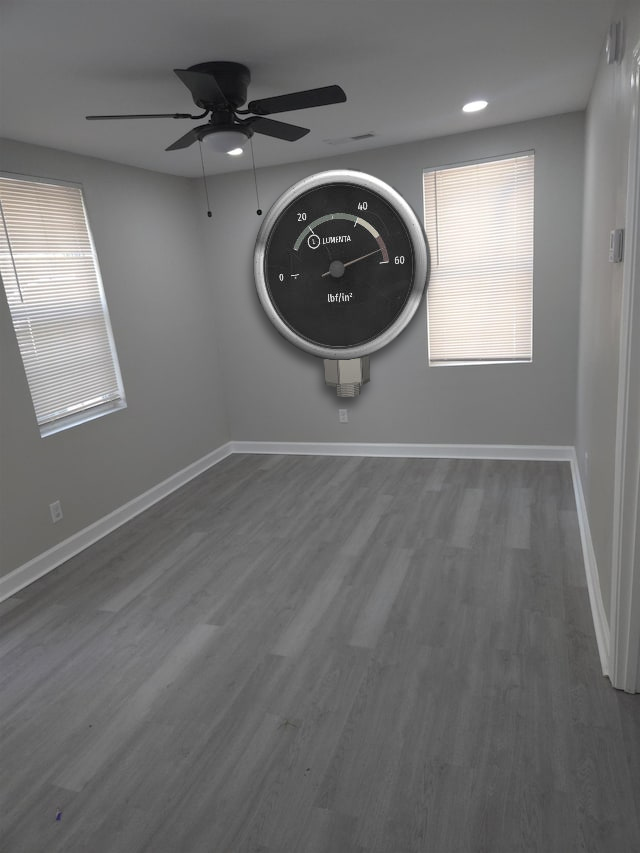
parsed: 55 psi
